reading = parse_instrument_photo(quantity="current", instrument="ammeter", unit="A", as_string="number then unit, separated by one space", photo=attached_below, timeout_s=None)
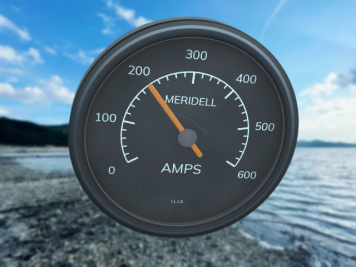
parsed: 200 A
